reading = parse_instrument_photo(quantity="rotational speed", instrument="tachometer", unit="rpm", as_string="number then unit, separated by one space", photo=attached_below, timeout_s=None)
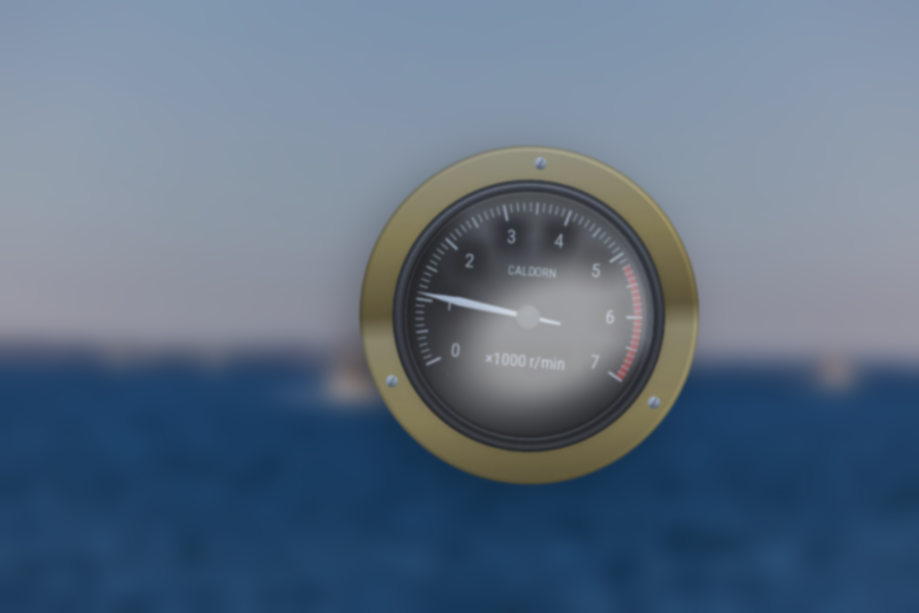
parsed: 1100 rpm
